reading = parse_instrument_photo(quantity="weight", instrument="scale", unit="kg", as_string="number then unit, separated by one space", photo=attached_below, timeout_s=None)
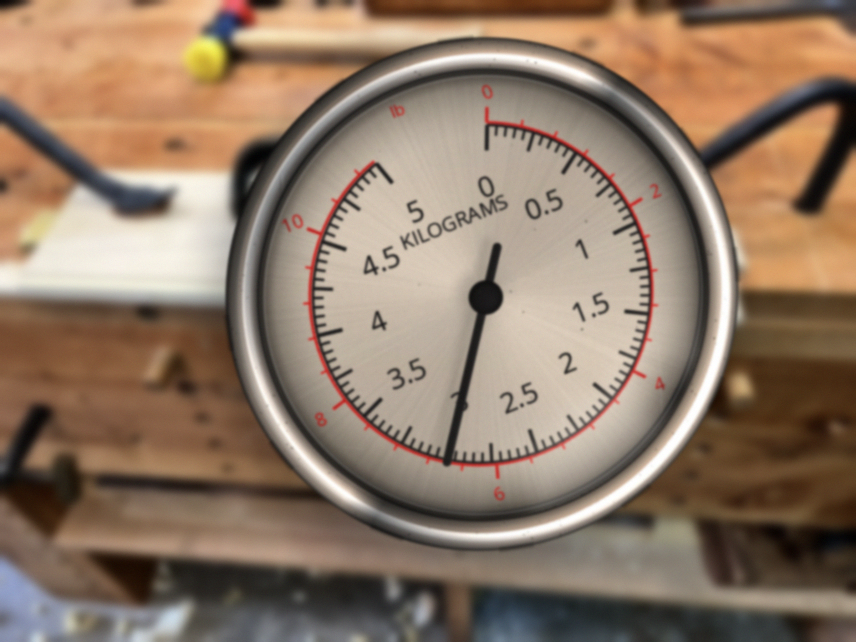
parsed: 3 kg
